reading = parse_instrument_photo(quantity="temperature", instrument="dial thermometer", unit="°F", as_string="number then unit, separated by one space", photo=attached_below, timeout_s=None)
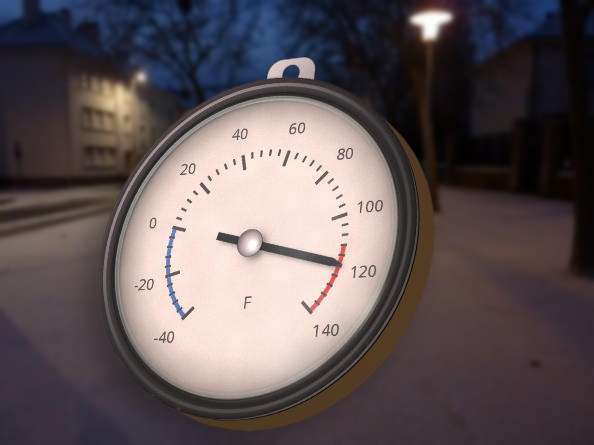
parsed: 120 °F
